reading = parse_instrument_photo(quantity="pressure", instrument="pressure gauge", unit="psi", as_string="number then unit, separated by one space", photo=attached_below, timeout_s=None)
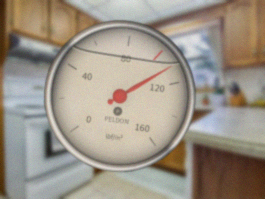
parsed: 110 psi
